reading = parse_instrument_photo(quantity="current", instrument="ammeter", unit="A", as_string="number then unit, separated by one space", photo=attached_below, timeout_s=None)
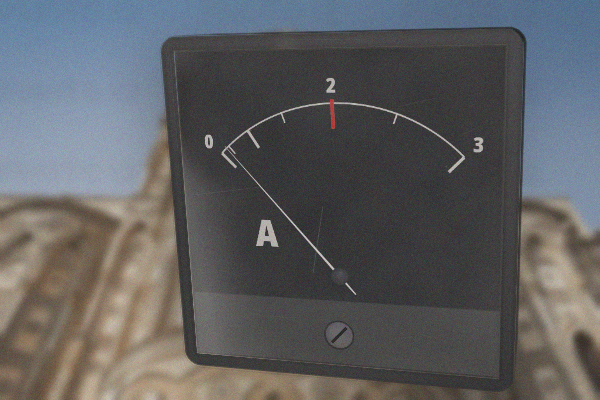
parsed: 0.5 A
